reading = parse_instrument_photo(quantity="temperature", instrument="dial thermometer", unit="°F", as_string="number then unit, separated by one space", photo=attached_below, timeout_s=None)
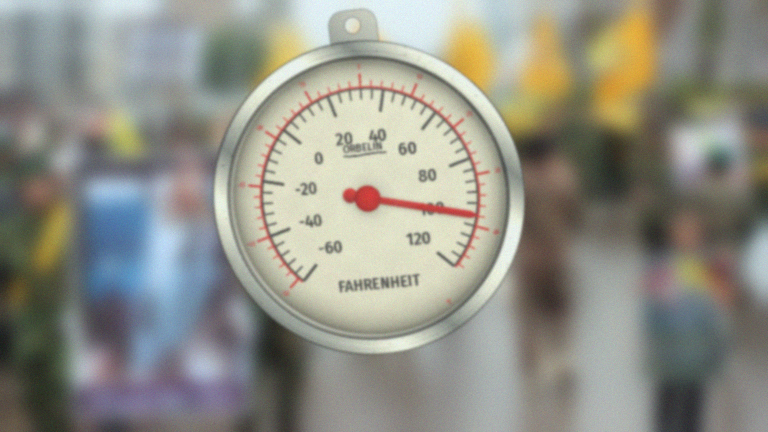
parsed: 100 °F
